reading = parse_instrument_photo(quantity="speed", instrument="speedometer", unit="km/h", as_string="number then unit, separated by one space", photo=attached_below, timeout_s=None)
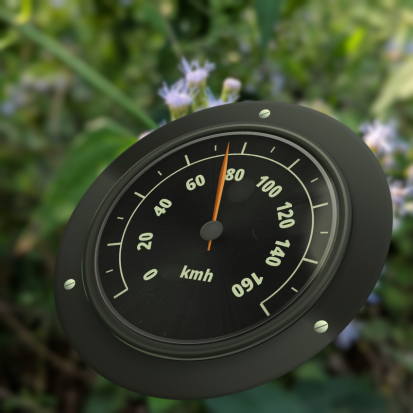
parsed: 75 km/h
